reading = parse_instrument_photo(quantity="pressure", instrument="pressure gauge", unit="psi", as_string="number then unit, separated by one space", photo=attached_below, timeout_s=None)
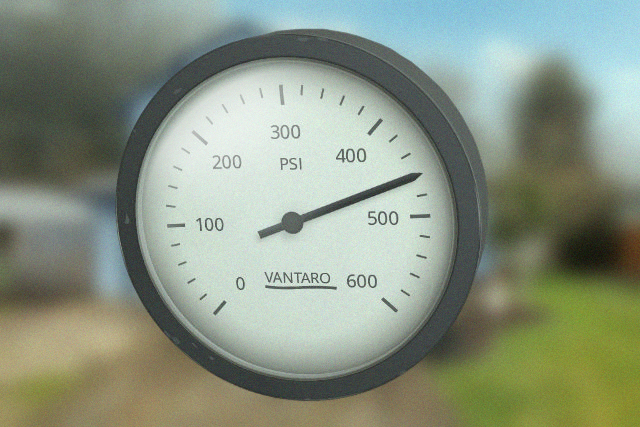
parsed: 460 psi
